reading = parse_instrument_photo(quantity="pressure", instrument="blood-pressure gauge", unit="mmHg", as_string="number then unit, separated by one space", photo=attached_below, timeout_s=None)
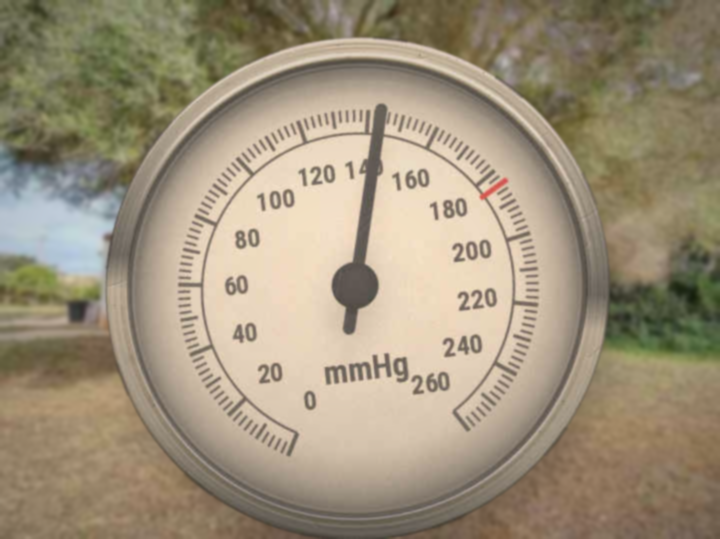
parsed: 144 mmHg
